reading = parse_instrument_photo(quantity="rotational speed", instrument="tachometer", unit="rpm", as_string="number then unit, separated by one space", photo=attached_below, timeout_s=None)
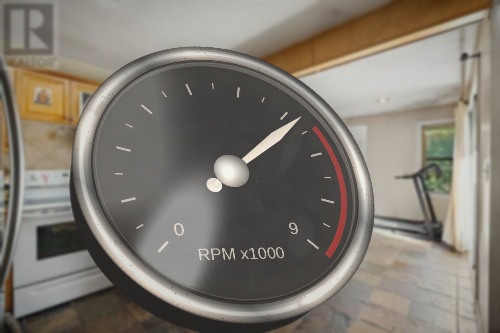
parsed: 6250 rpm
